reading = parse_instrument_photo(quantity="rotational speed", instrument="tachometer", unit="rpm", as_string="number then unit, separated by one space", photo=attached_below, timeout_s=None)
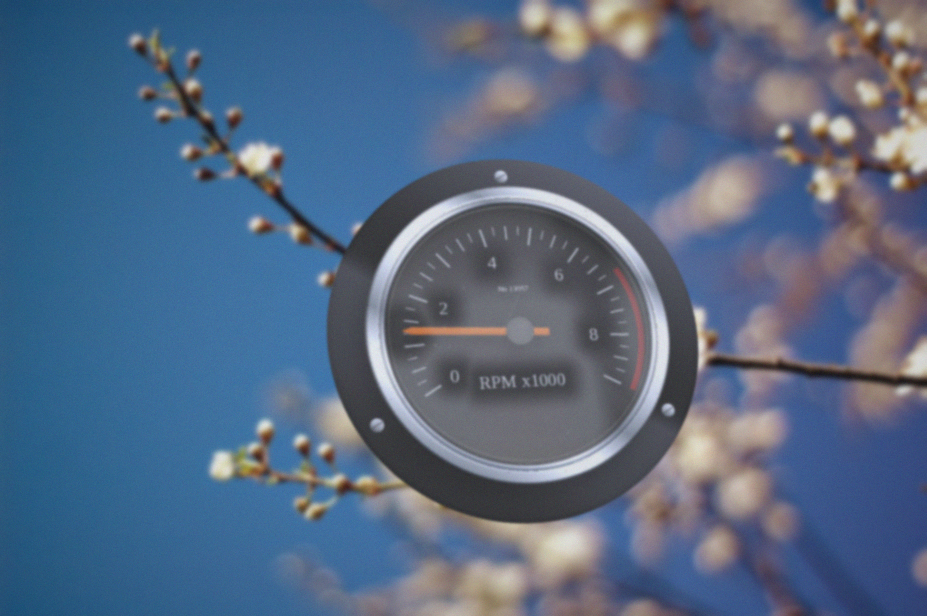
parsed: 1250 rpm
